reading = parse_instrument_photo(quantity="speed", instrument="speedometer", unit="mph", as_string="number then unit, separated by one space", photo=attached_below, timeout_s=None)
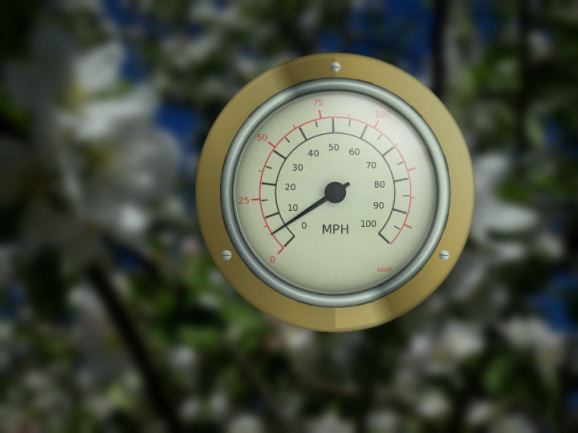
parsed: 5 mph
